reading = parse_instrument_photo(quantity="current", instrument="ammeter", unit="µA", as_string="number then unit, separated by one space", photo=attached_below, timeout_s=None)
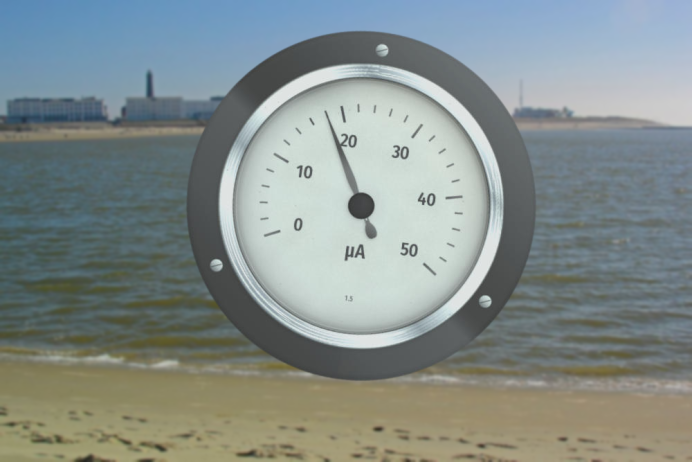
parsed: 18 µA
